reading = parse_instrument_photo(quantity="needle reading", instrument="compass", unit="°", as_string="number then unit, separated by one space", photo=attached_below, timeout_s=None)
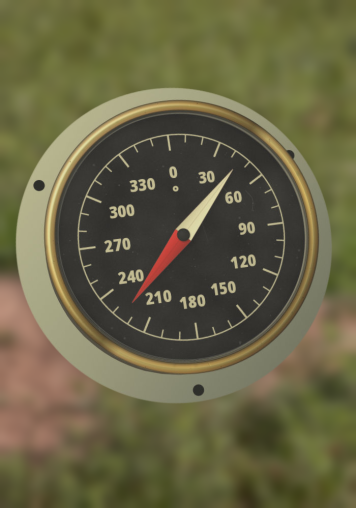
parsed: 225 °
